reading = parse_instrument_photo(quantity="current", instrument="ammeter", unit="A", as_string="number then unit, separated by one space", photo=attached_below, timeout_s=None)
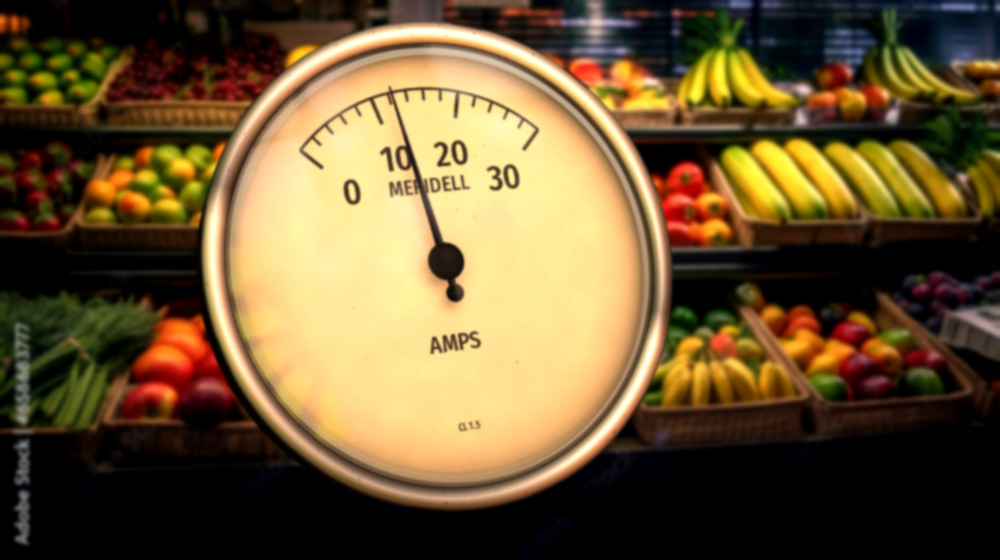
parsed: 12 A
